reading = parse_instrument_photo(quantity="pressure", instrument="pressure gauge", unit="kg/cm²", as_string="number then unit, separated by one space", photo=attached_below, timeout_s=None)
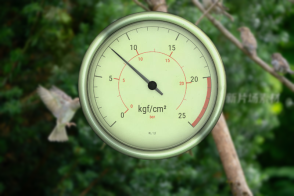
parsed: 8 kg/cm²
